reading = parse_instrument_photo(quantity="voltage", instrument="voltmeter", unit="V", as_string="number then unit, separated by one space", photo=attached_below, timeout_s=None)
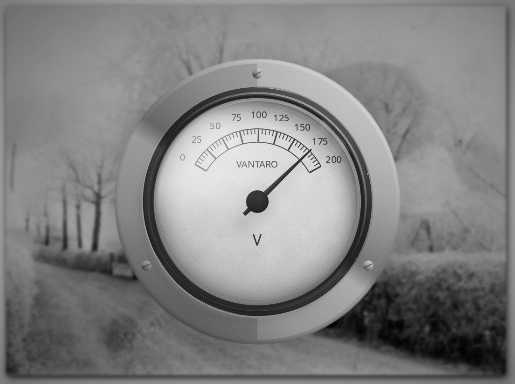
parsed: 175 V
